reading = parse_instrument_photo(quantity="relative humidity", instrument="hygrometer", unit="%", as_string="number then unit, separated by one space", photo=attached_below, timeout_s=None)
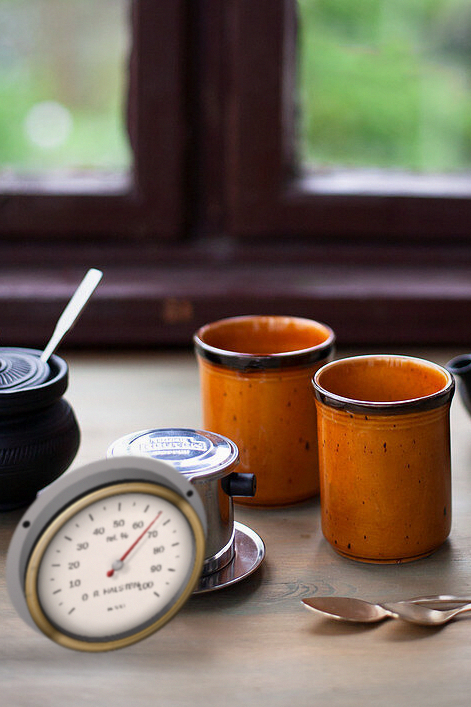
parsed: 65 %
